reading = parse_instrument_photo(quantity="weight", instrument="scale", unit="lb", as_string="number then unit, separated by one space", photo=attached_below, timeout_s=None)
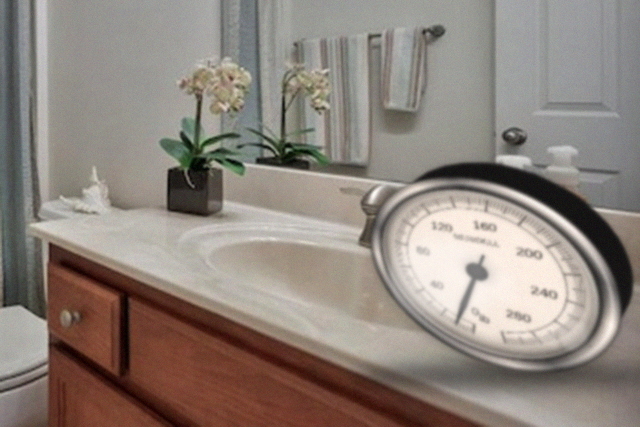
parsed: 10 lb
